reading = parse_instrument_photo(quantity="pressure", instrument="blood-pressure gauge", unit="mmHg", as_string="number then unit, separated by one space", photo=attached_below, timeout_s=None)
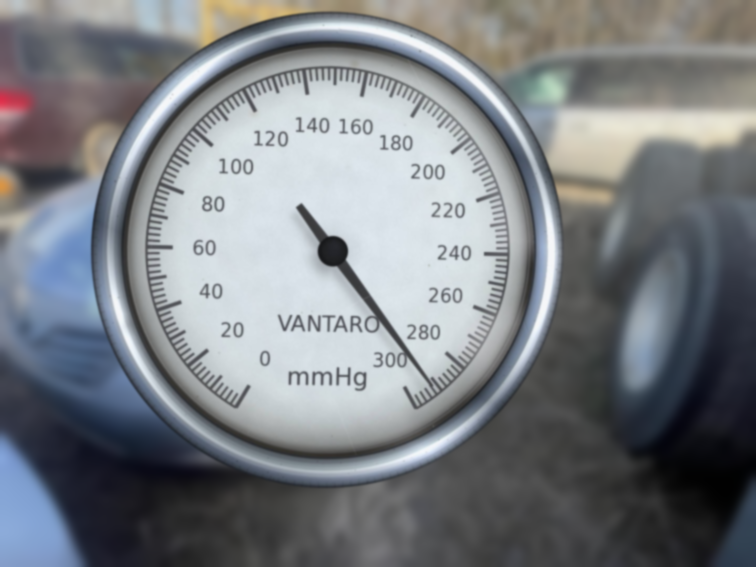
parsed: 292 mmHg
